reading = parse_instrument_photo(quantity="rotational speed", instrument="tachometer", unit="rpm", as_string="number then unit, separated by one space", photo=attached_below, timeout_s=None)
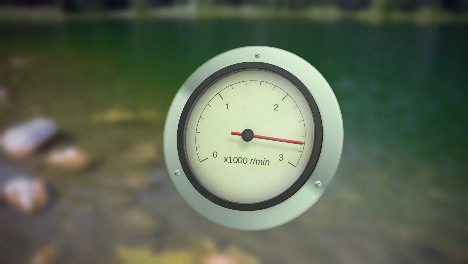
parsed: 2700 rpm
